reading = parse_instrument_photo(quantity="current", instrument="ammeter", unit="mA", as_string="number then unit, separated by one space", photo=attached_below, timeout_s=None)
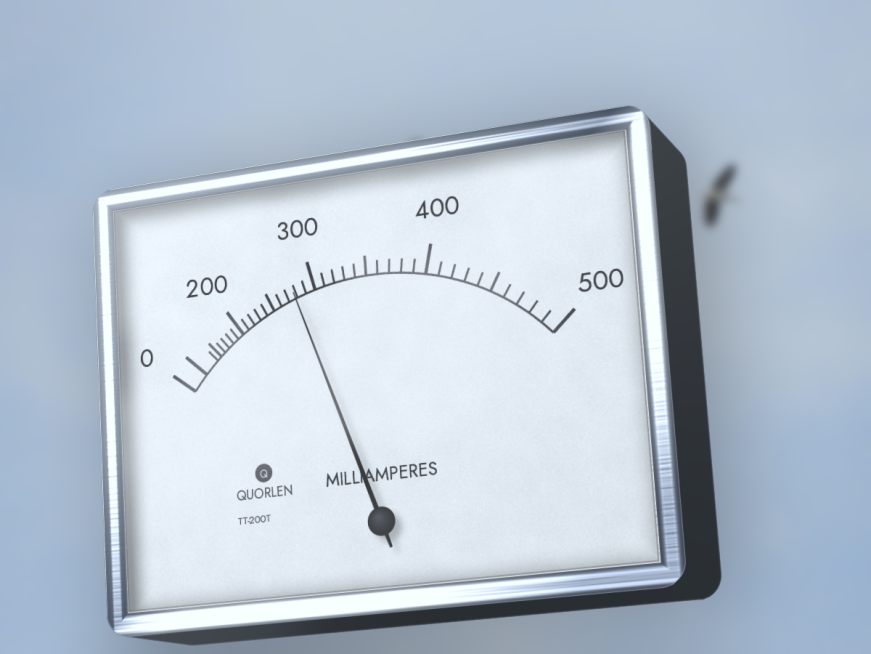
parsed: 280 mA
